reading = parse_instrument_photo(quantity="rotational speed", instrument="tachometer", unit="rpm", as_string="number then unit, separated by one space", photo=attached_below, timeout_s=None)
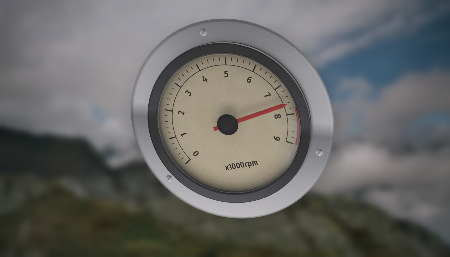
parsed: 7600 rpm
